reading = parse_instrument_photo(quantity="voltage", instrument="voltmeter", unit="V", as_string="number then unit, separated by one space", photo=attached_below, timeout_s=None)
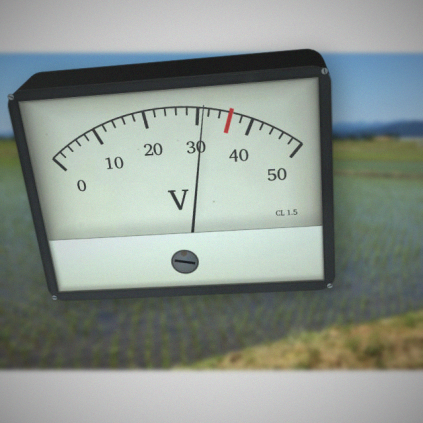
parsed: 31 V
